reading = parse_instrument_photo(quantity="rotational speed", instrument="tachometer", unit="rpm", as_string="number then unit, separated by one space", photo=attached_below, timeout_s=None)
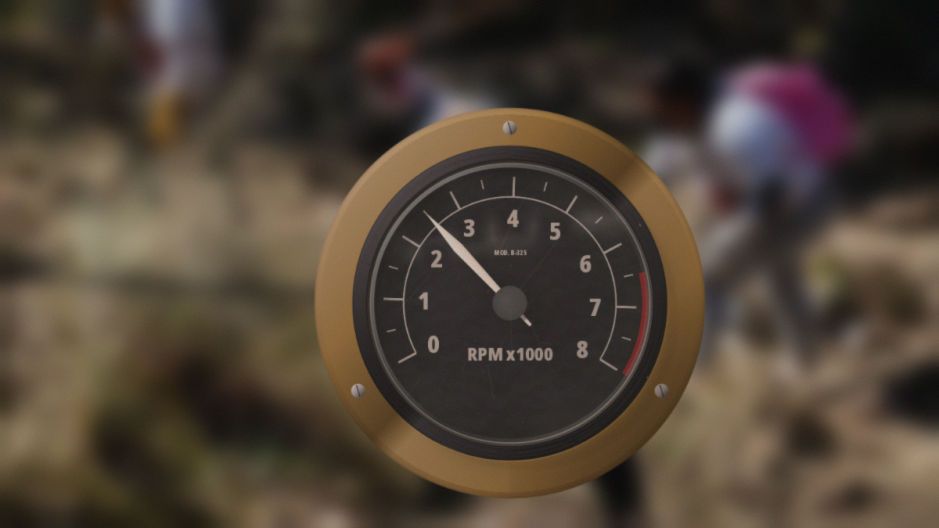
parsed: 2500 rpm
